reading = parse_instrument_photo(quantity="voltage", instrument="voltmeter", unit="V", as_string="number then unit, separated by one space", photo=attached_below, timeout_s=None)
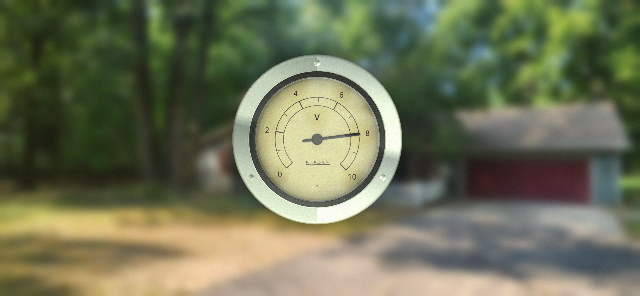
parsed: 8 V
